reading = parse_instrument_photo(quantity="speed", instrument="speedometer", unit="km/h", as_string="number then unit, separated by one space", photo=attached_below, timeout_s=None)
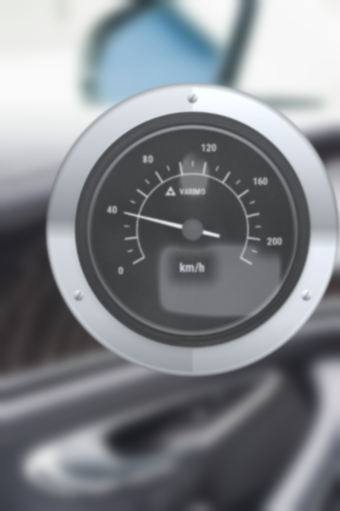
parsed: 40 km/h
